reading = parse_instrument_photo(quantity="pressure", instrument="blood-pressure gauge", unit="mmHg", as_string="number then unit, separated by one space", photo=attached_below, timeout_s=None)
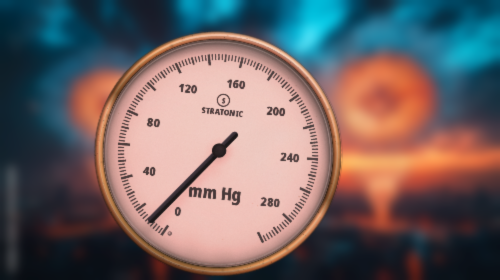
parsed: 10 mmHg
